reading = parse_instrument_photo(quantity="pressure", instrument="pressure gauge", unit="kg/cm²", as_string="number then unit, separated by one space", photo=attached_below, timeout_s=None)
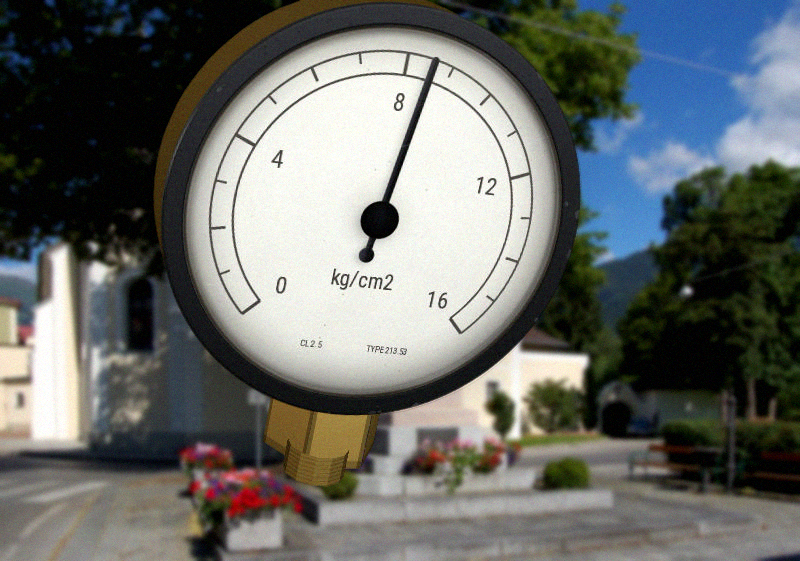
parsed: 8.5 kg/cm²
